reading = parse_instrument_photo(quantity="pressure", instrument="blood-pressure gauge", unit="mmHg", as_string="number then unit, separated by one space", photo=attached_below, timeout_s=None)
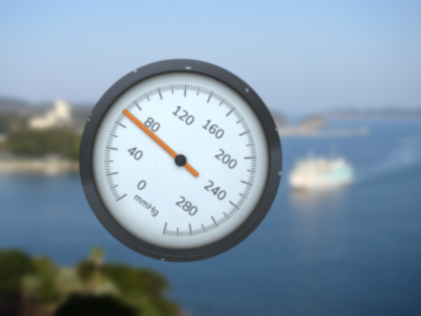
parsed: 70 mmHg
